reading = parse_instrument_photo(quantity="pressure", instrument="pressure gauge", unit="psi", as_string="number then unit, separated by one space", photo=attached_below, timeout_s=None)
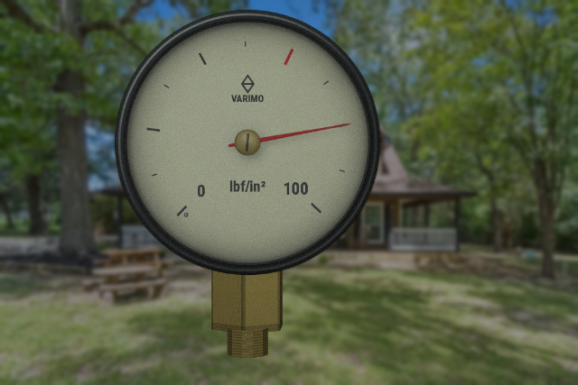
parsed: 80 psi
